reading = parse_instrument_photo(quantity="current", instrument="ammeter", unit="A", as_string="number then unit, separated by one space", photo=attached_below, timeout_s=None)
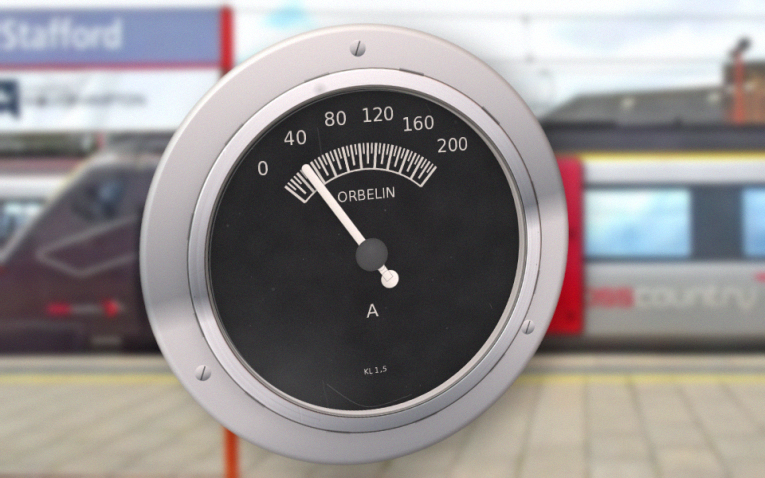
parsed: 30 A
